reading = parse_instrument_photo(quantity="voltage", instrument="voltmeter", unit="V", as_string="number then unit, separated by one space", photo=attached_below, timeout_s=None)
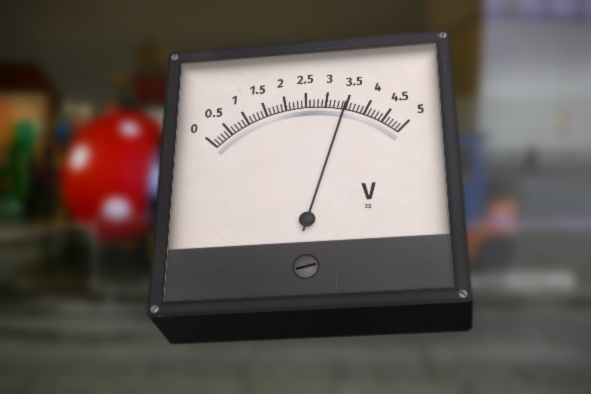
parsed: 3.5 V
